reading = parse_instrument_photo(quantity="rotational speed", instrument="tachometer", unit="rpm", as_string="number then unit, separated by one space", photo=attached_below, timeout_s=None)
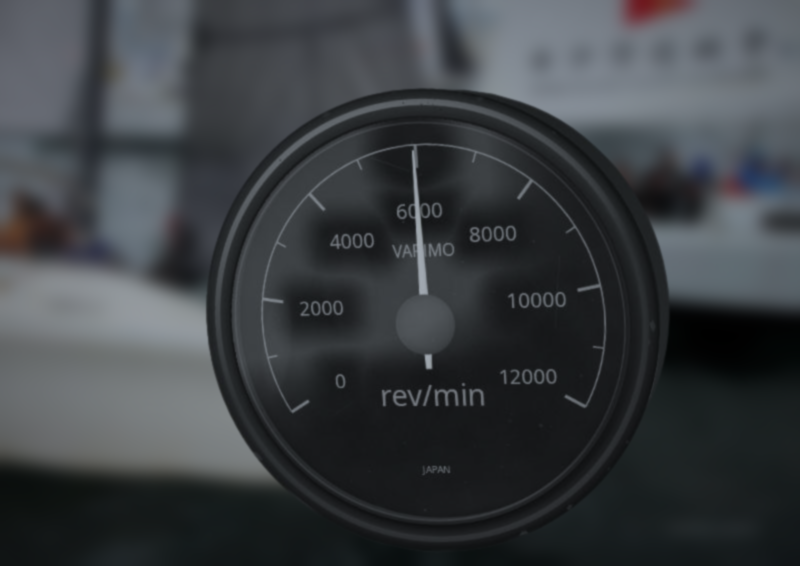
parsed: 6000 rpm
